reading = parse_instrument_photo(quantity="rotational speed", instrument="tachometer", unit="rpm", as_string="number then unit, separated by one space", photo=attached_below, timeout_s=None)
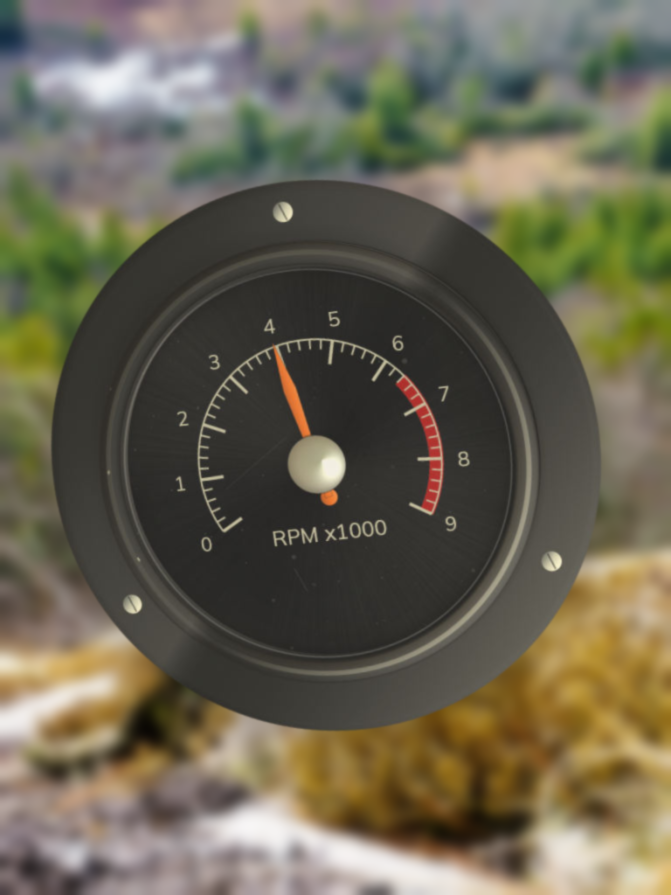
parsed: 4000 rpm
